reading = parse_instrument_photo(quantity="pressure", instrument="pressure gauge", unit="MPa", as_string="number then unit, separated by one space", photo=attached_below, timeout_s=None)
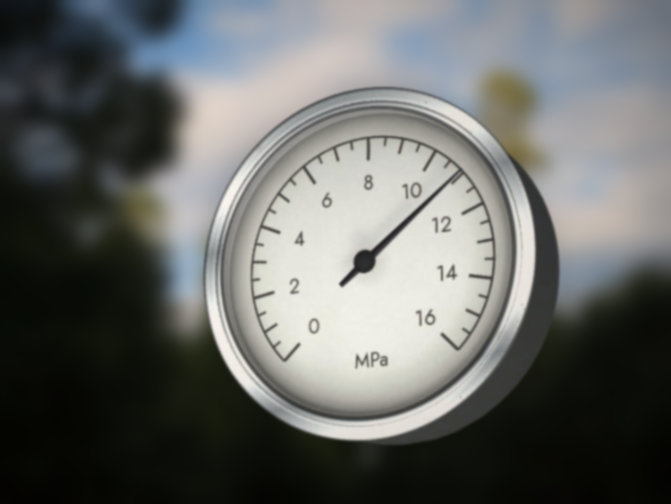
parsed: 11 MPa
